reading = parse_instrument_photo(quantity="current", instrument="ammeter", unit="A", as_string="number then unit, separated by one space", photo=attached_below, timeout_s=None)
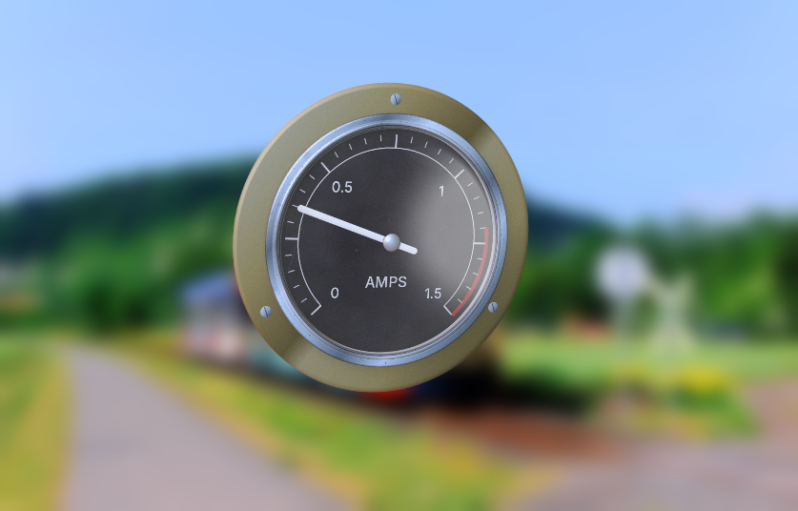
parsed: 0.35 A
